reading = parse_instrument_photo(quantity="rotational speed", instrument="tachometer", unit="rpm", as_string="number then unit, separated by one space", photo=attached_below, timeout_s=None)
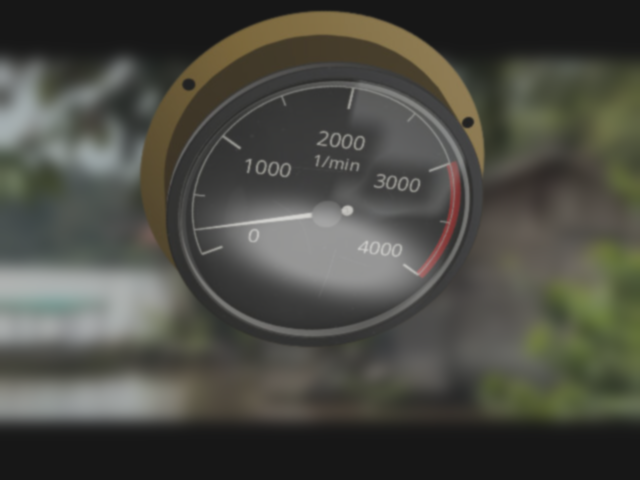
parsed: 250 rpm
